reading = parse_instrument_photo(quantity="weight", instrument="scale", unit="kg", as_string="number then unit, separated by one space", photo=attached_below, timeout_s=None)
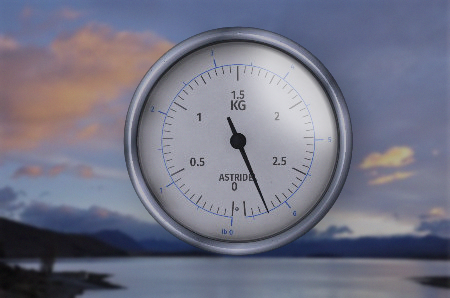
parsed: 2.85 kg
